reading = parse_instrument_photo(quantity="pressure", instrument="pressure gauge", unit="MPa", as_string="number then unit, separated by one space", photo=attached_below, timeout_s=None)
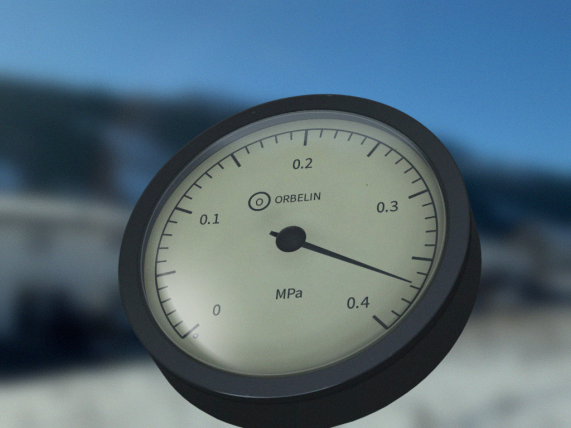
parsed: 0.37 MPa
